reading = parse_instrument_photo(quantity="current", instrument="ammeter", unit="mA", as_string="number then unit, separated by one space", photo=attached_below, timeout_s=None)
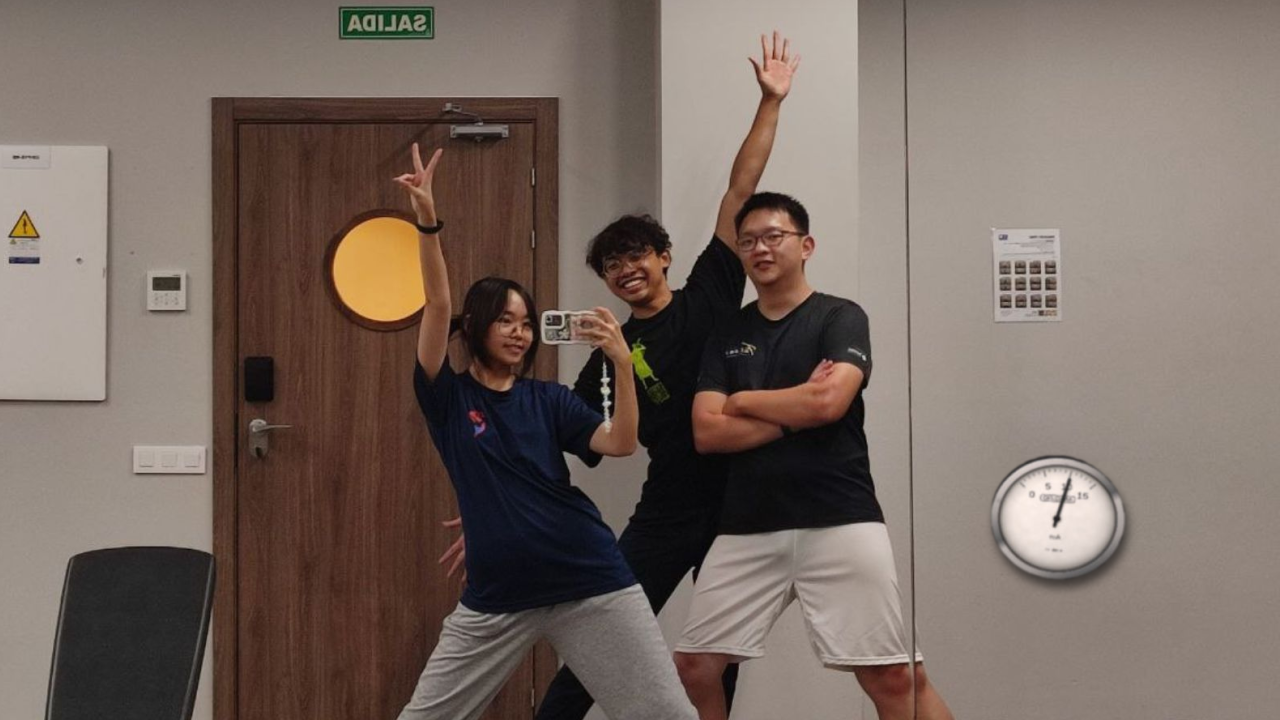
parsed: 10 mA
